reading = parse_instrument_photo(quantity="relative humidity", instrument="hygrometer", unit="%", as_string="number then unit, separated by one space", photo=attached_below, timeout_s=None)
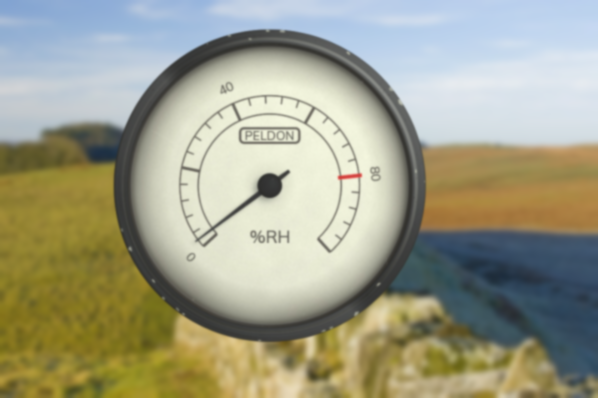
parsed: 2 %
